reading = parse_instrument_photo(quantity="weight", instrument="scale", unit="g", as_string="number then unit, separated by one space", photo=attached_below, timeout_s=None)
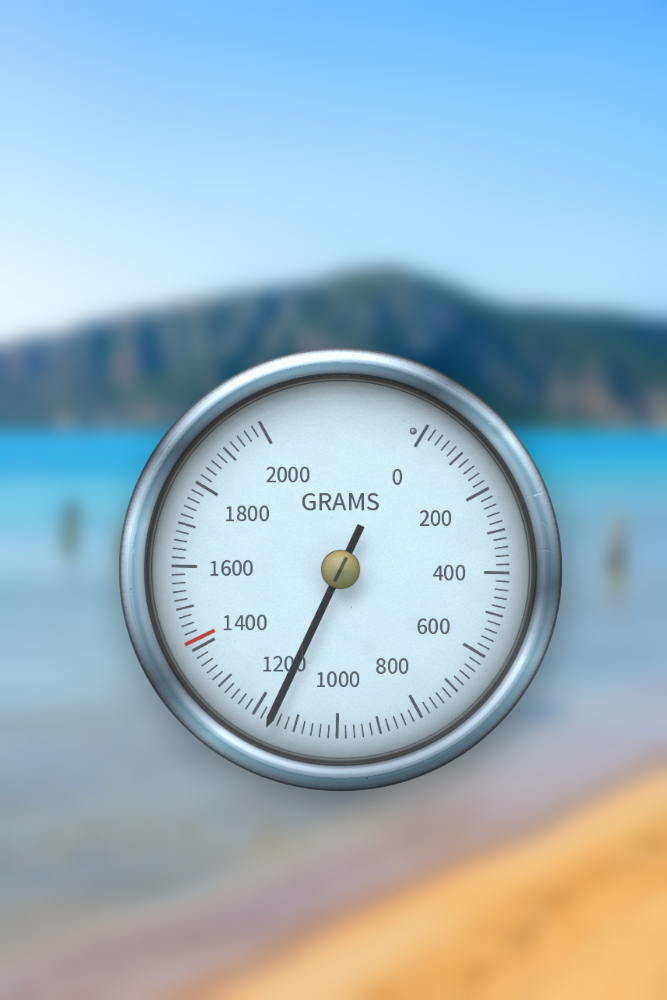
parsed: 1160 g
